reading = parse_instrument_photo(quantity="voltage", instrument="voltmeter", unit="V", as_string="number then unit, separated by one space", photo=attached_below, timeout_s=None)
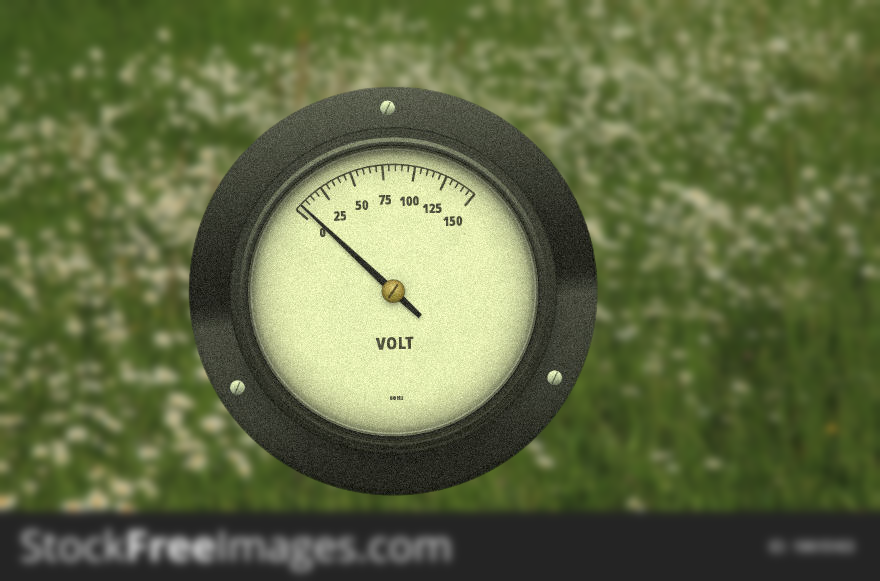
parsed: 5 V
